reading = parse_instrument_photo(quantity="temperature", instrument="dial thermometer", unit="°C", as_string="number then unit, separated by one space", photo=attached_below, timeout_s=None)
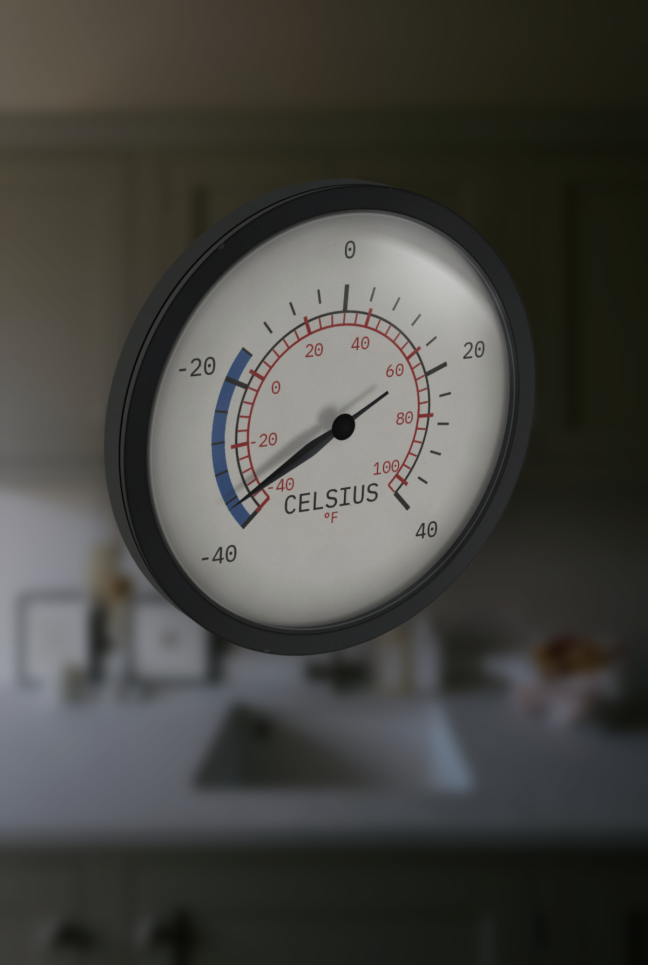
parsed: -36 °C
